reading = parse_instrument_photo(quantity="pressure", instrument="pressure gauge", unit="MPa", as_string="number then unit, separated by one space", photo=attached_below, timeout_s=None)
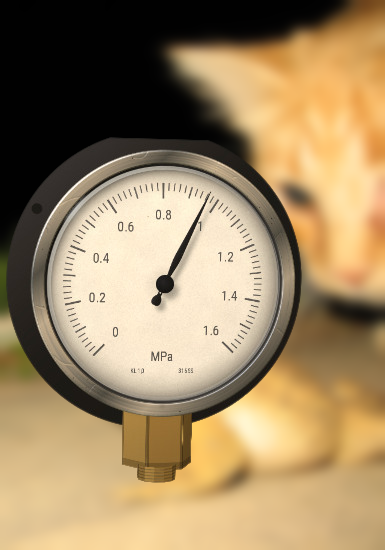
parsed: 0.96 MPa
